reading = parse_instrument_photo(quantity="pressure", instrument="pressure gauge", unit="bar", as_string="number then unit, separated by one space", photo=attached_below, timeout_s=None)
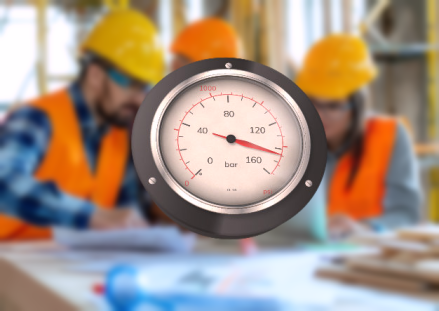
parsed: 145 bar
